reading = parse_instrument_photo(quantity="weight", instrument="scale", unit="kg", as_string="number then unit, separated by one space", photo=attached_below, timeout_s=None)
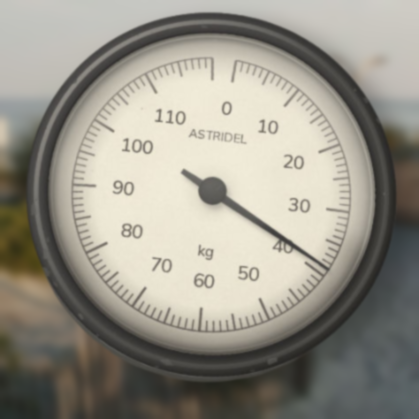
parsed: 39 kg
